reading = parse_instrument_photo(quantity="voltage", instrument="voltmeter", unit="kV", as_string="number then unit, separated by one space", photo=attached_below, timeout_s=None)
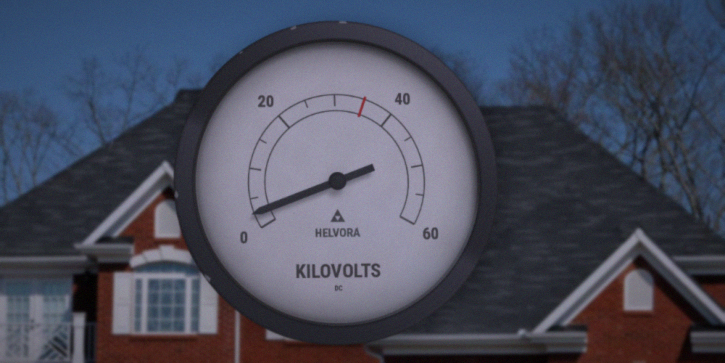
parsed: 2.5 kV
